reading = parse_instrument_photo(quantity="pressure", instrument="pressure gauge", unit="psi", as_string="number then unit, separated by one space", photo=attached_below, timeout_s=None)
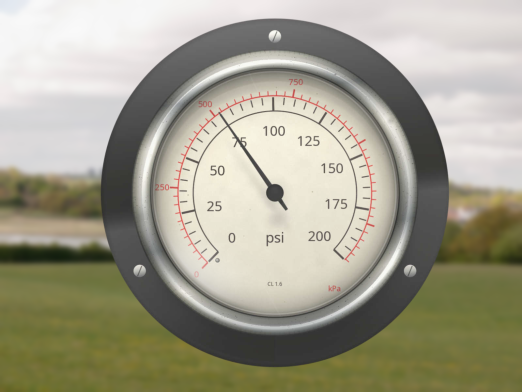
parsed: 75 psi
